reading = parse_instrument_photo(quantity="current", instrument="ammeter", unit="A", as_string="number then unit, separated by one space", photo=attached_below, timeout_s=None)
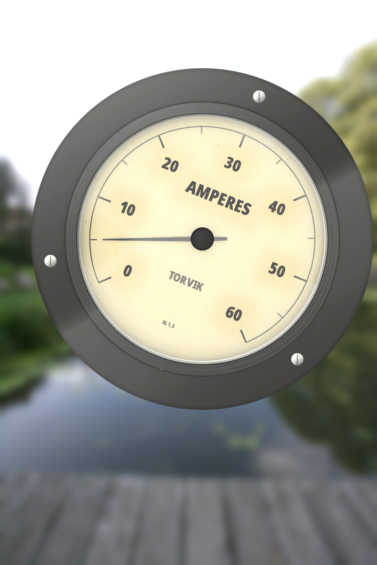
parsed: 5 A
